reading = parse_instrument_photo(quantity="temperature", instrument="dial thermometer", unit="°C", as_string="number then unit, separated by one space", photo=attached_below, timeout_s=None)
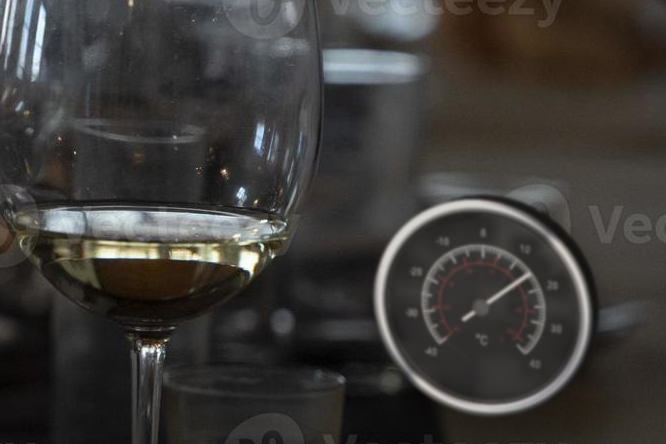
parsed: 15 °C
